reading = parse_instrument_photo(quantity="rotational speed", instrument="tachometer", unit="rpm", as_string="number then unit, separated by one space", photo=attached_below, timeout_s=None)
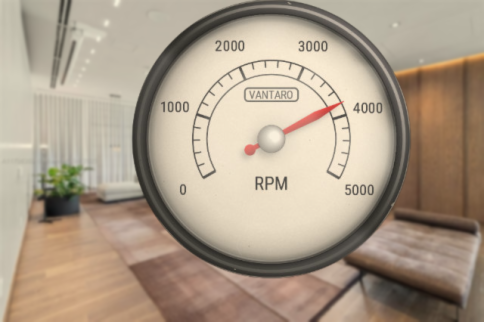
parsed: 3800 rpm
